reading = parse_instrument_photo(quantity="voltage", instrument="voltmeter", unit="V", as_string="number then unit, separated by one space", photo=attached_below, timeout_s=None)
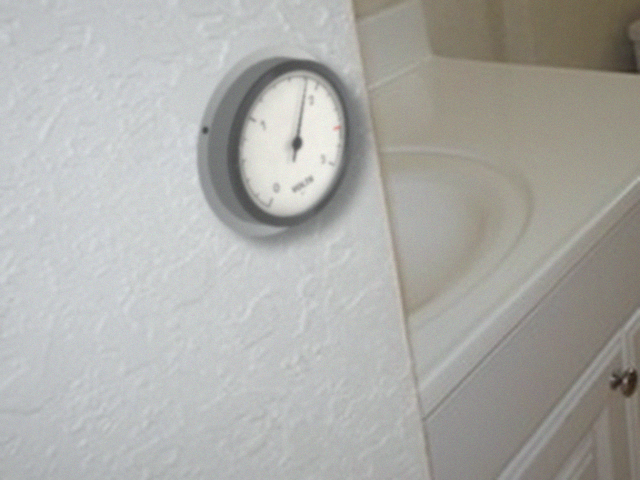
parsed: 1.8 V
